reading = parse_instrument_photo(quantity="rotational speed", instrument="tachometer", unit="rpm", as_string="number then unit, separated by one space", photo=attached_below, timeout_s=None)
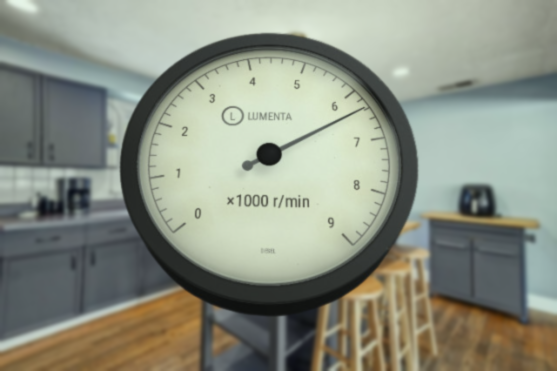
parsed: 6400 rpm
